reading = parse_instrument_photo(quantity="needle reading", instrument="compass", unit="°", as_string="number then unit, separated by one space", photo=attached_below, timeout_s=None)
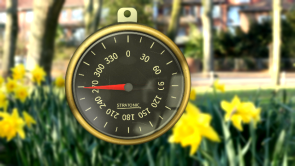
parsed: 270 °
